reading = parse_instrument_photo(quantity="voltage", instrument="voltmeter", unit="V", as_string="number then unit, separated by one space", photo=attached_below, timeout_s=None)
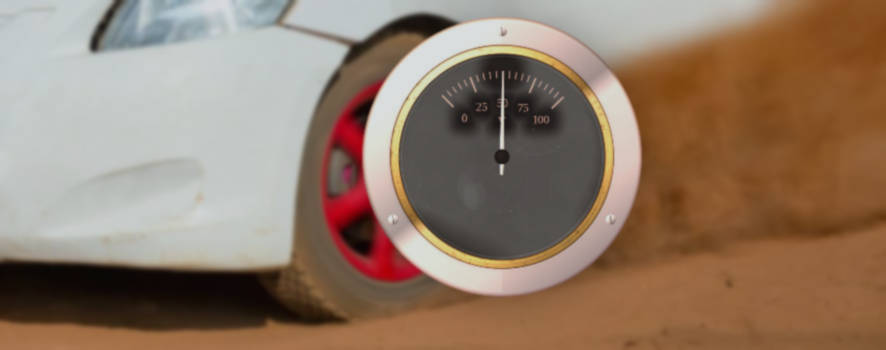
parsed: 50 V
